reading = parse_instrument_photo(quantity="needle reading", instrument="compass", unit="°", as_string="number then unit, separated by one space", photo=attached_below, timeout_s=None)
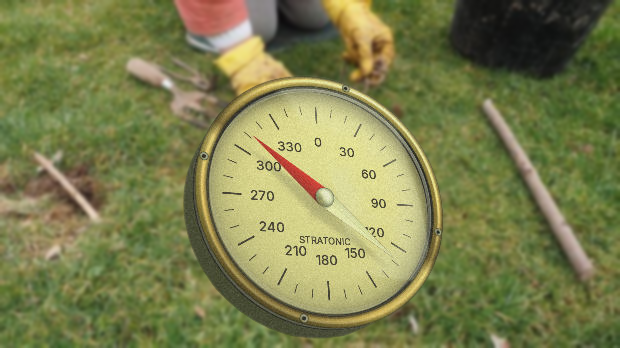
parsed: 310 °
